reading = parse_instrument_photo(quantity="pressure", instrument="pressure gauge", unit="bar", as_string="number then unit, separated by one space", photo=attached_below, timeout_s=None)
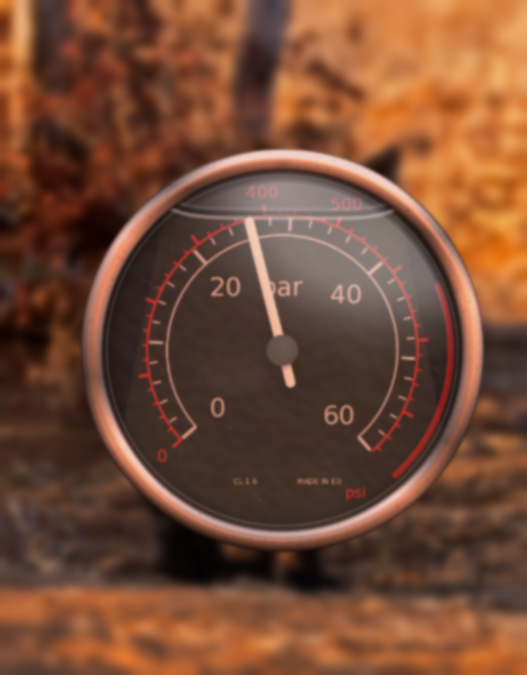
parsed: 26 bar
